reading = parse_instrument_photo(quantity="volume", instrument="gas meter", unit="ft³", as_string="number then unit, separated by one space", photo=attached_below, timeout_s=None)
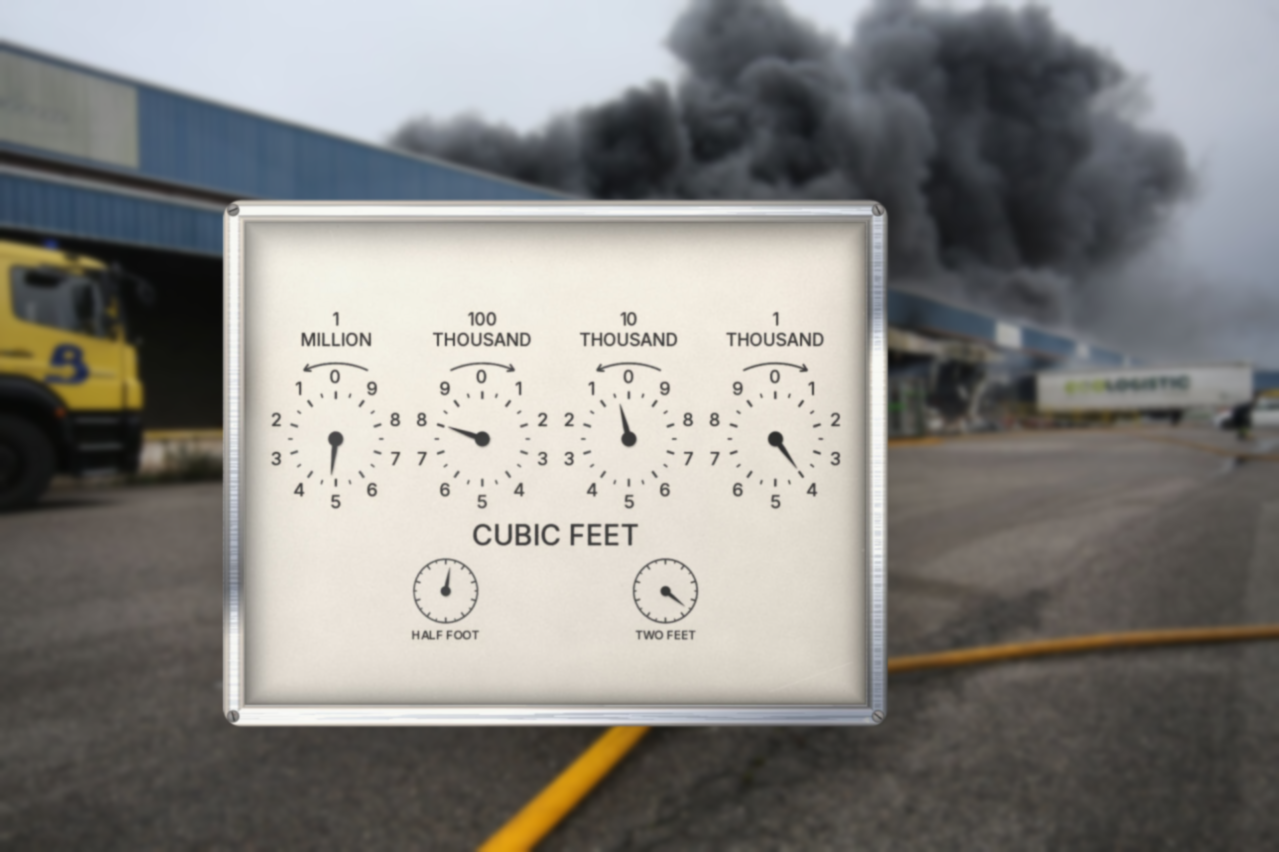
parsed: 480400 ft³
